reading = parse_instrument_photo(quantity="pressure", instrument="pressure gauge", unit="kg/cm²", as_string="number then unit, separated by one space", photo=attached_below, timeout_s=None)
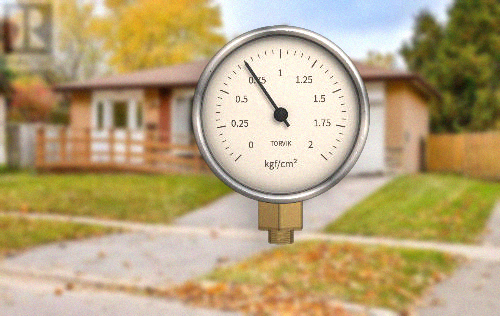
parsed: 0.75 kg/cm²
